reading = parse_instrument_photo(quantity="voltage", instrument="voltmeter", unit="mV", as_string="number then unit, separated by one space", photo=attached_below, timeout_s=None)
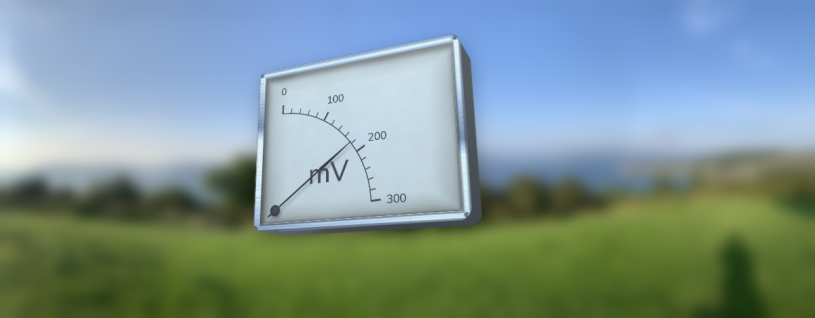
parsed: 180 mV
